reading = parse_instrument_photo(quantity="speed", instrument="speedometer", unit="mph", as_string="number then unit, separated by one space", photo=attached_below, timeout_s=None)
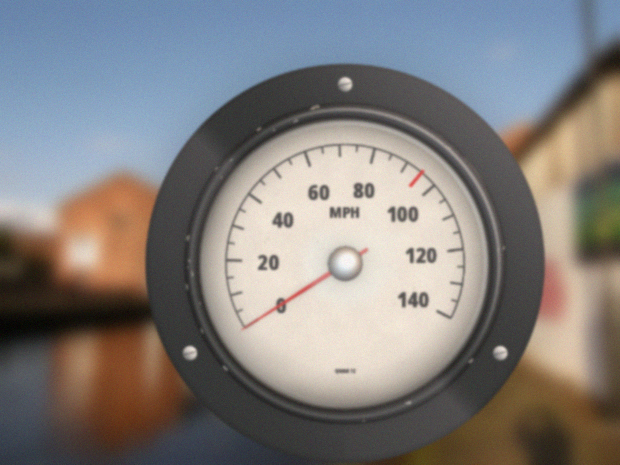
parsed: 0 mph
